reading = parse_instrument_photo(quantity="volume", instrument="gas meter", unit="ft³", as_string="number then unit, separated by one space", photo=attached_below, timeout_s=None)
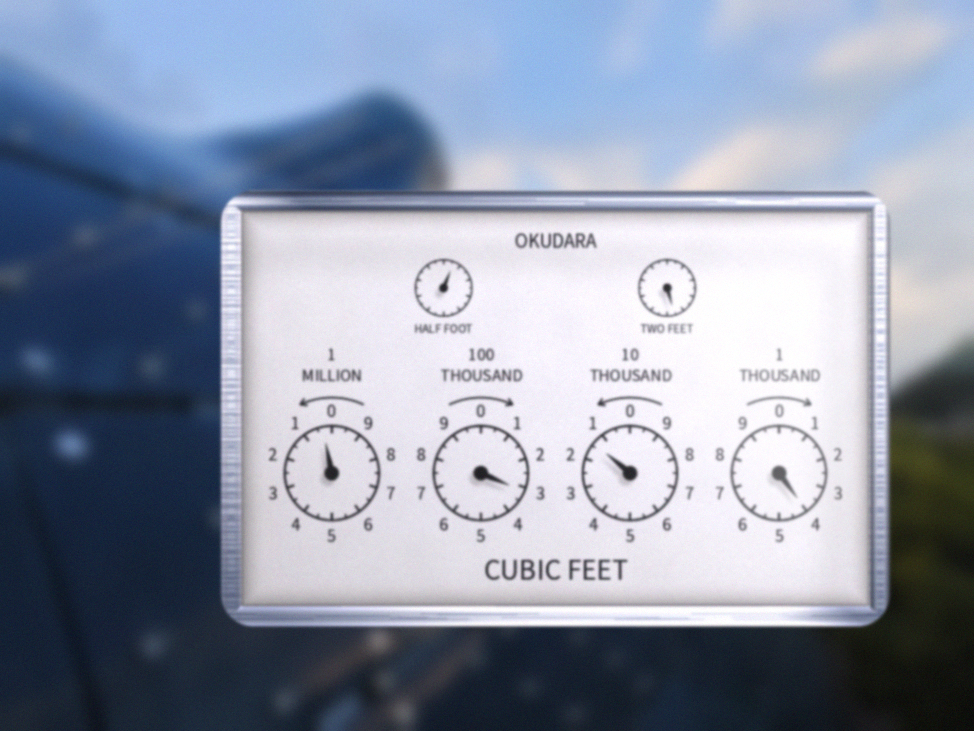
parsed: 31400 ft³
